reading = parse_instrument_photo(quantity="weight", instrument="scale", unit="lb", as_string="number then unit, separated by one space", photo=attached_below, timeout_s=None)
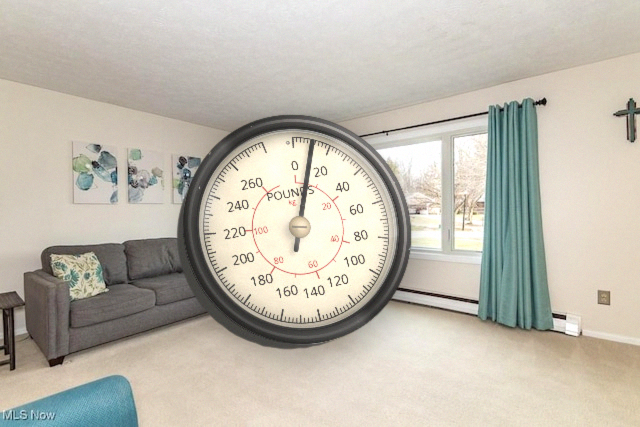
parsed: 10 lb
